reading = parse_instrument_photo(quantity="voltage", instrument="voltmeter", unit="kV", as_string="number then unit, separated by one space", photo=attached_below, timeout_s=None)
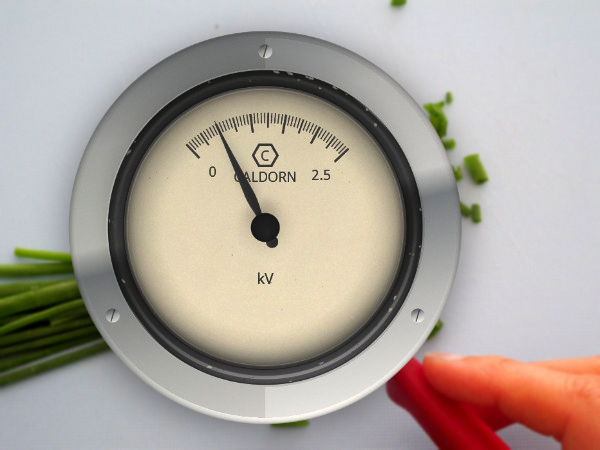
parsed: 0.5 kV
